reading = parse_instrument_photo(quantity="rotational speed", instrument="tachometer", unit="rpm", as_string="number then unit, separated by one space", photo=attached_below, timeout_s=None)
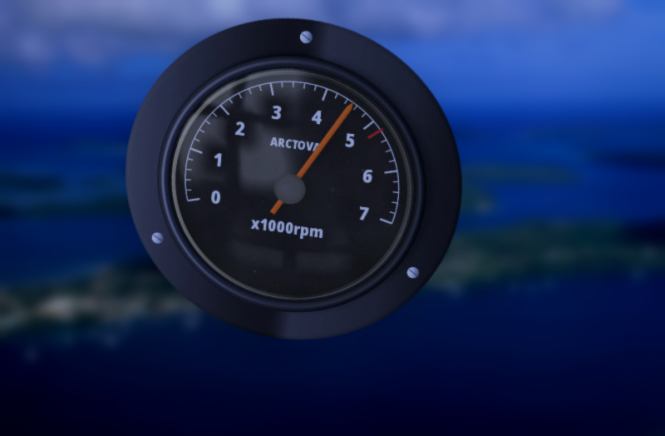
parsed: 4500 rpm
